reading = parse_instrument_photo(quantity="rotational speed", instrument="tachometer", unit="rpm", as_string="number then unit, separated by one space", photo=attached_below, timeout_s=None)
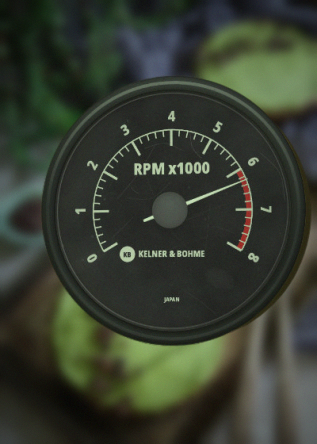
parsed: 6300 rpm
